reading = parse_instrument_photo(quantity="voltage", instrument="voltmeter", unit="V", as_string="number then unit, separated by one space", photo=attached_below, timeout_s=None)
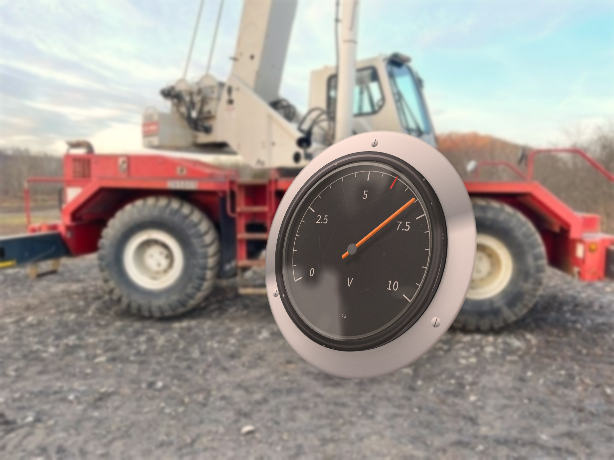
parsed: 7 V
